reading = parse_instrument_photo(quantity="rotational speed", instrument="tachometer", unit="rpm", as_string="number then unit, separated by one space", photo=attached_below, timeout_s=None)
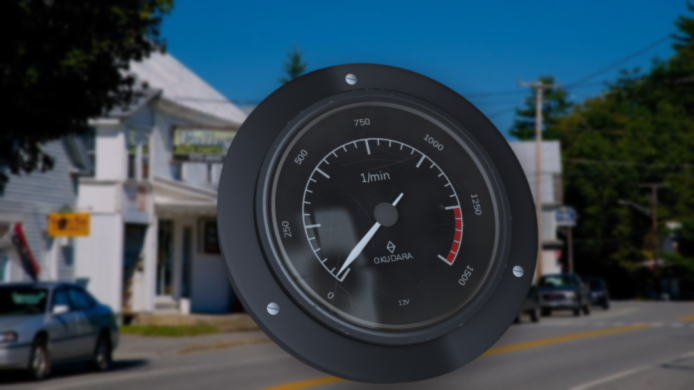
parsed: 25 rpm
